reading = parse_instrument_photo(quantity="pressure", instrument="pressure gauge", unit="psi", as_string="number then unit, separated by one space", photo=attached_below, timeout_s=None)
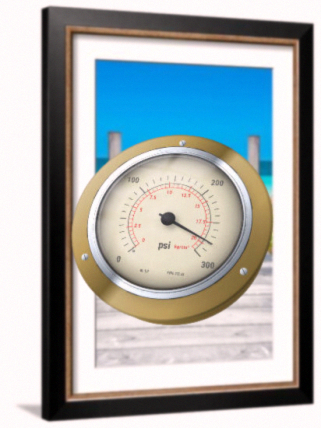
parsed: 280 psi
